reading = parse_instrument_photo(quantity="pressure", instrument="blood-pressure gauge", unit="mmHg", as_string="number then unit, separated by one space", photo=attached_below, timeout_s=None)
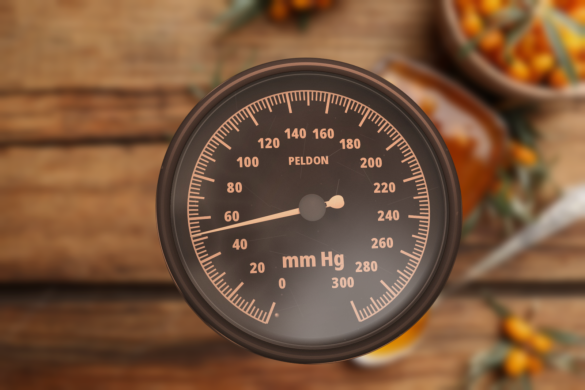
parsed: 52 mmHg
